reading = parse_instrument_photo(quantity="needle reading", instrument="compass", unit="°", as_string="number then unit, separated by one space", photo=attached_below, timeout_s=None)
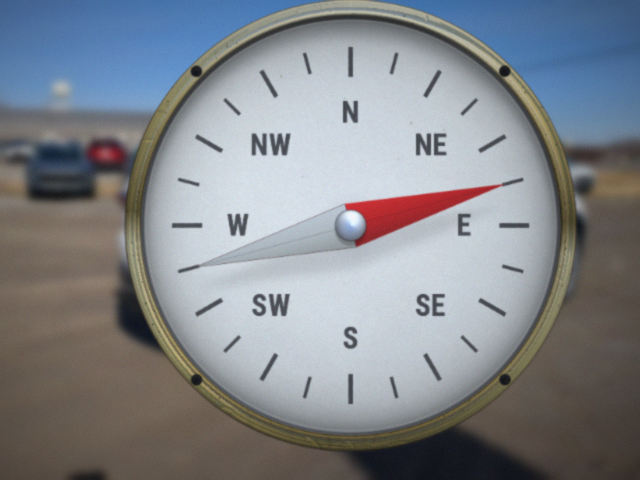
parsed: 75 °
